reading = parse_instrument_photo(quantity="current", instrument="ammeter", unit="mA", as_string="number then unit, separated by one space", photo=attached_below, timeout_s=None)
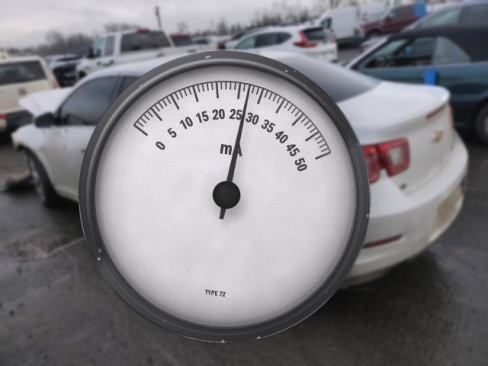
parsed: 27 mA
